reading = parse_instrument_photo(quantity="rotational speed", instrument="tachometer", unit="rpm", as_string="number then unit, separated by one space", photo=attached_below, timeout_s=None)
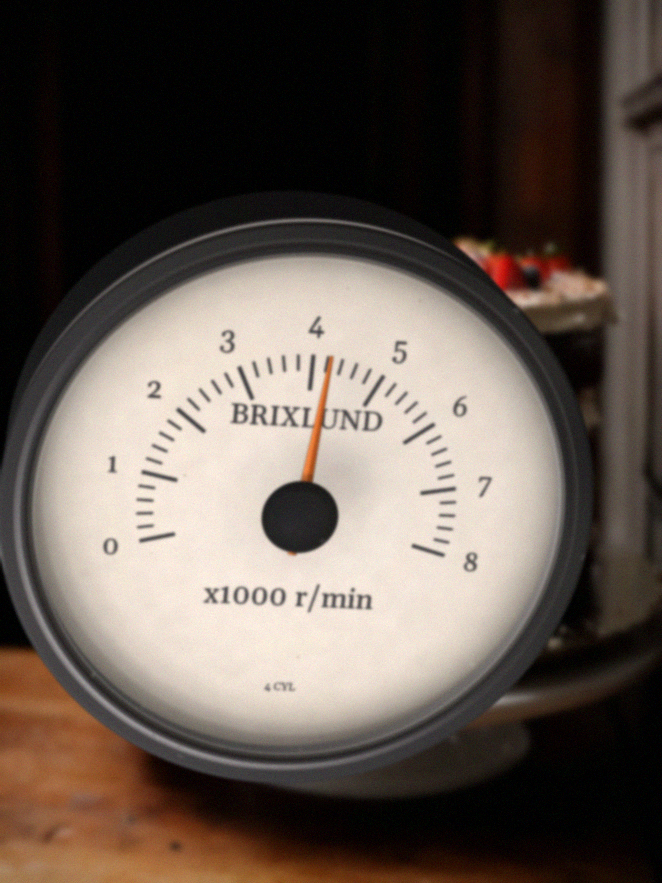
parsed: 4200 rpm
